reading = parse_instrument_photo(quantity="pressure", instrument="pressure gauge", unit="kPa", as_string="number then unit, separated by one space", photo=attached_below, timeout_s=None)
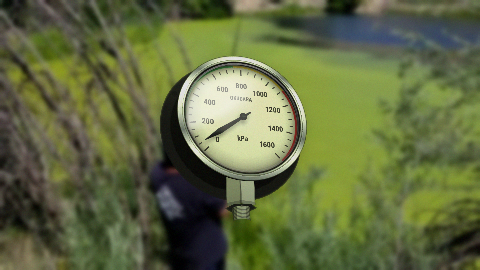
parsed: 50 kPa
